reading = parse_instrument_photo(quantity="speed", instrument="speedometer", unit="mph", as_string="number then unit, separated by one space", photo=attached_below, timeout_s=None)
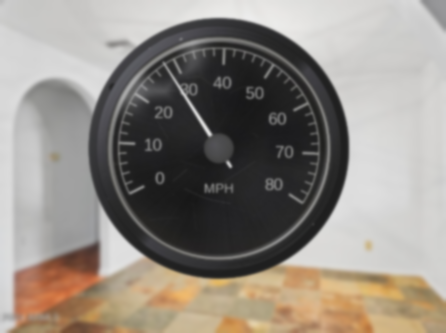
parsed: 28 mph
